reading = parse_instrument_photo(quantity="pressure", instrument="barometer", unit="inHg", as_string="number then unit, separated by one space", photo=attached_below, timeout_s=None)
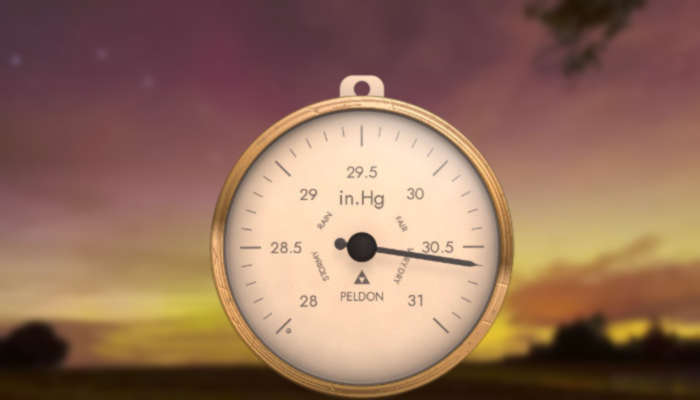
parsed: 30.6 inHg
